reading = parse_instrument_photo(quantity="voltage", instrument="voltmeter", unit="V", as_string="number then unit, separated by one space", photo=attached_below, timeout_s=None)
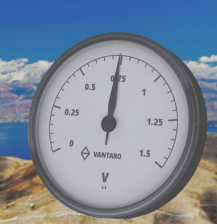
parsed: 0.75 V
